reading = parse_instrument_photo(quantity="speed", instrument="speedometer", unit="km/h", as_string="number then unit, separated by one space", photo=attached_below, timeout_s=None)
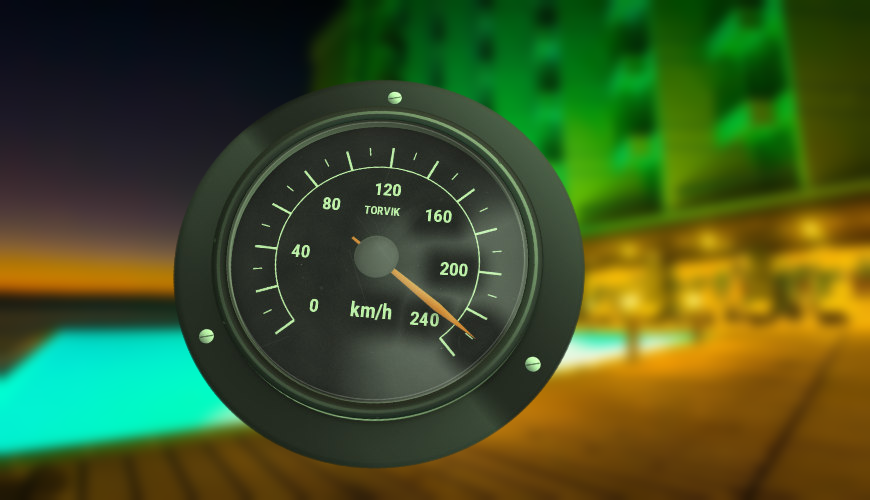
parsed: 230 km/h
